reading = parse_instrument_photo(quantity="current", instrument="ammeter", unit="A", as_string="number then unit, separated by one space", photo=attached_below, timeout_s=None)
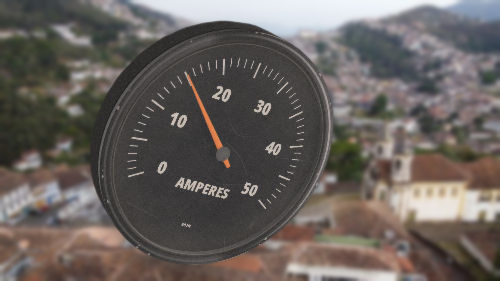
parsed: 15 A
